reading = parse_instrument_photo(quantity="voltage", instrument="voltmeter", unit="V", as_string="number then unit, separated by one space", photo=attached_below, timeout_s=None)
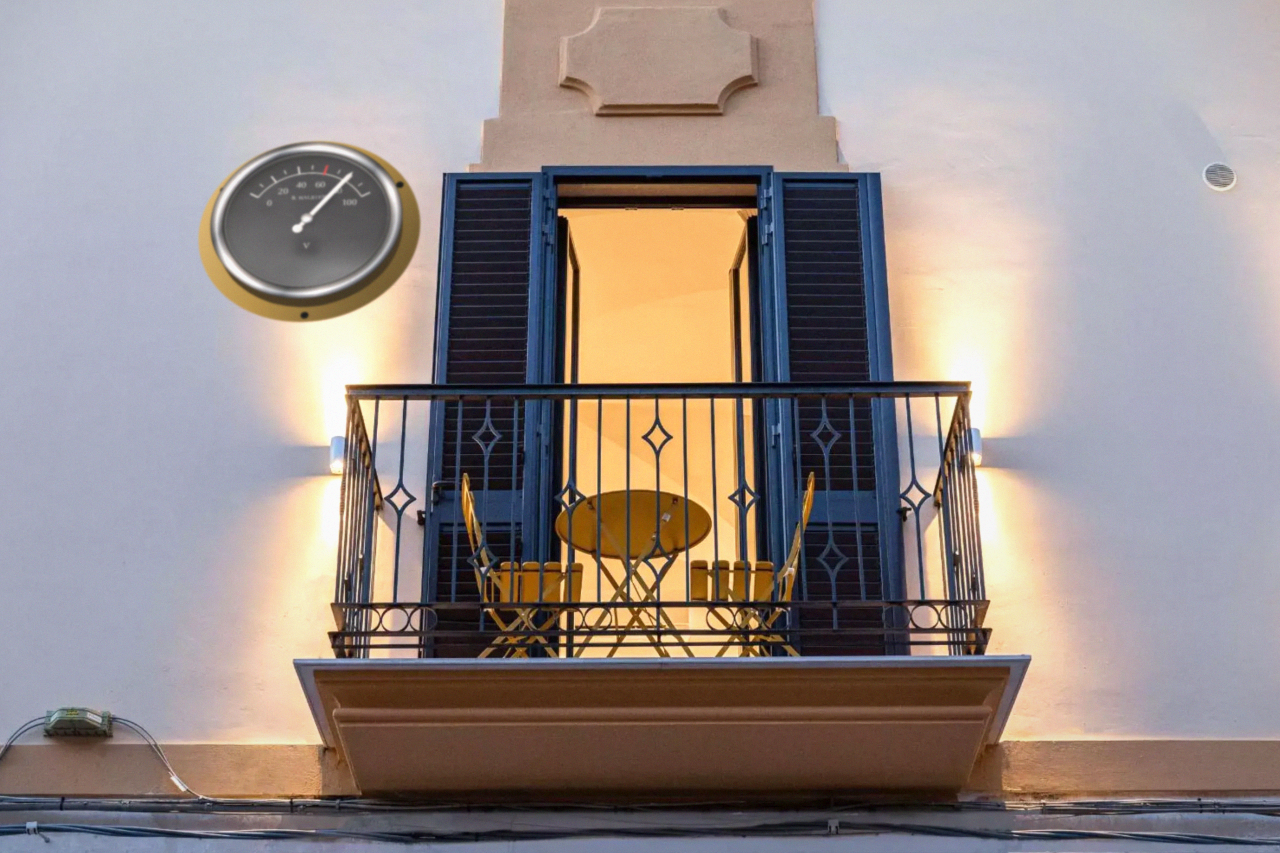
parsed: 80 V
